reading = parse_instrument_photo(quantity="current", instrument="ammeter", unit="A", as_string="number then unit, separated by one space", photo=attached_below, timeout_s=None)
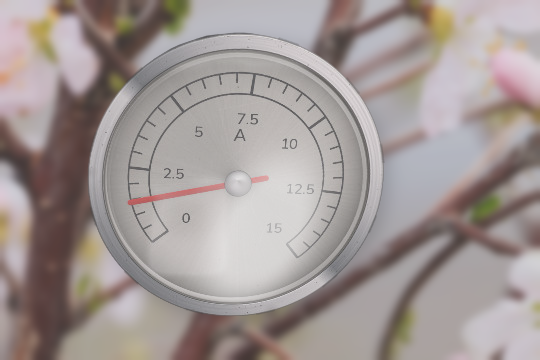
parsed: 1.5 A
